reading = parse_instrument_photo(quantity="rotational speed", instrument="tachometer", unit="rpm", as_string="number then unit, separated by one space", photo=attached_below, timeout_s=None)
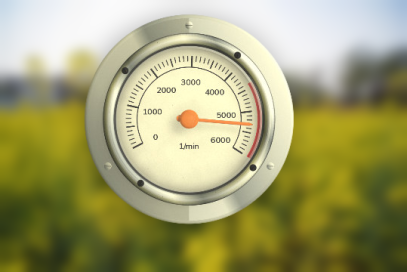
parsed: 5300 rpm
